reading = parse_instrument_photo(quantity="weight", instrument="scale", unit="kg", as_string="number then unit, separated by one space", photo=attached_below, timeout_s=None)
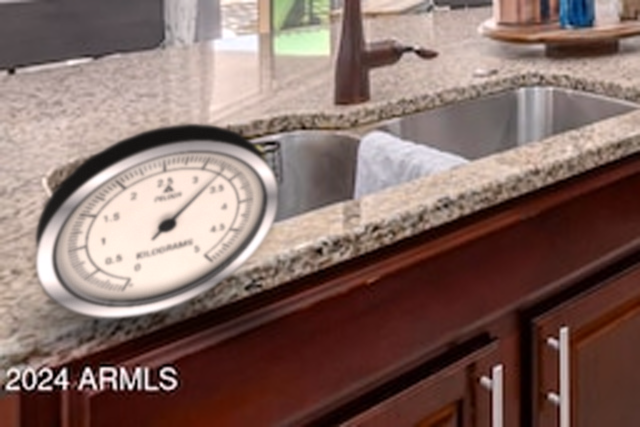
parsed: 3.25 kg
